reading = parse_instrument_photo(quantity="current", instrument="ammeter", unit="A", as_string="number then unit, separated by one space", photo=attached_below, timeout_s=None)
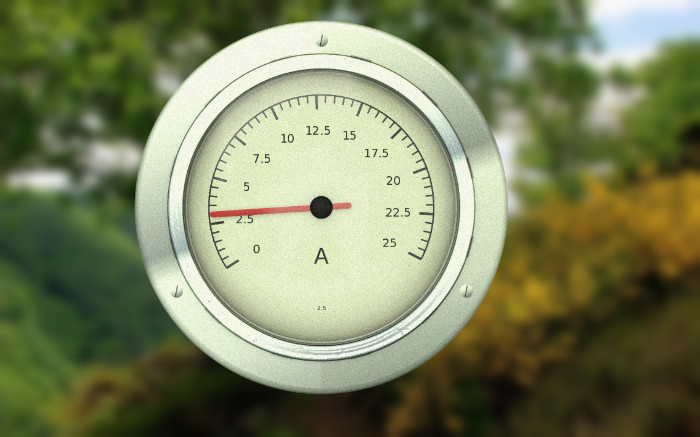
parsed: 3 A
